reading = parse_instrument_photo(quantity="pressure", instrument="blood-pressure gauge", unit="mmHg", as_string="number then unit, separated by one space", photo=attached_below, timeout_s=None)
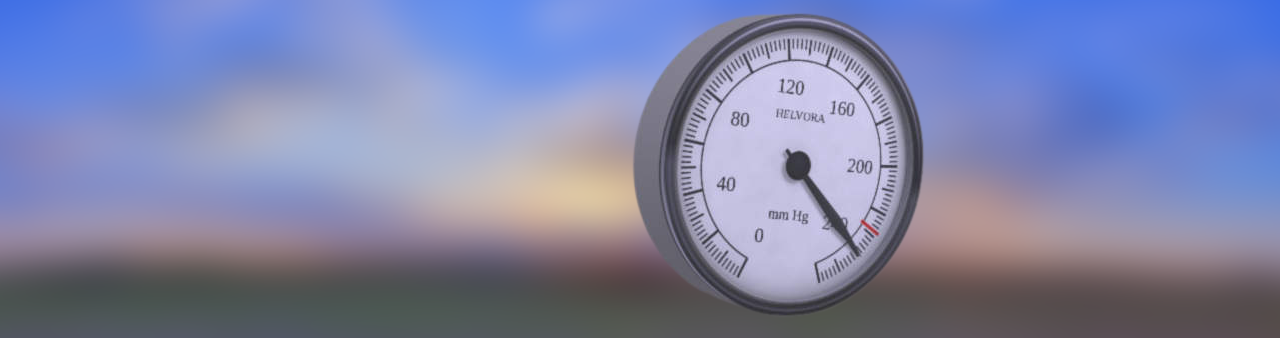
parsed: 240 mmHg
